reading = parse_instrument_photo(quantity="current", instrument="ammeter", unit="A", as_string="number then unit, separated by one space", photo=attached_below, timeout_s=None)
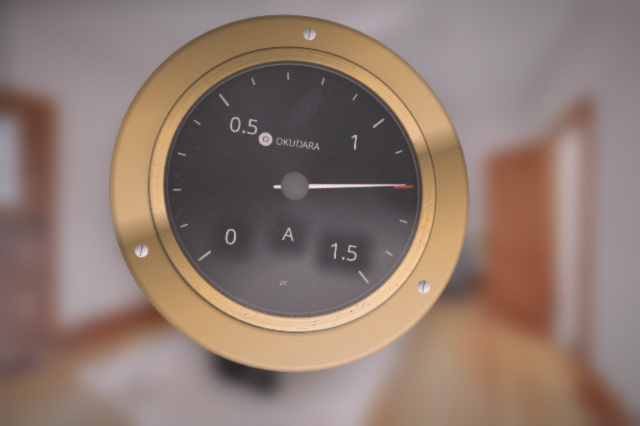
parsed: 1.2 A
